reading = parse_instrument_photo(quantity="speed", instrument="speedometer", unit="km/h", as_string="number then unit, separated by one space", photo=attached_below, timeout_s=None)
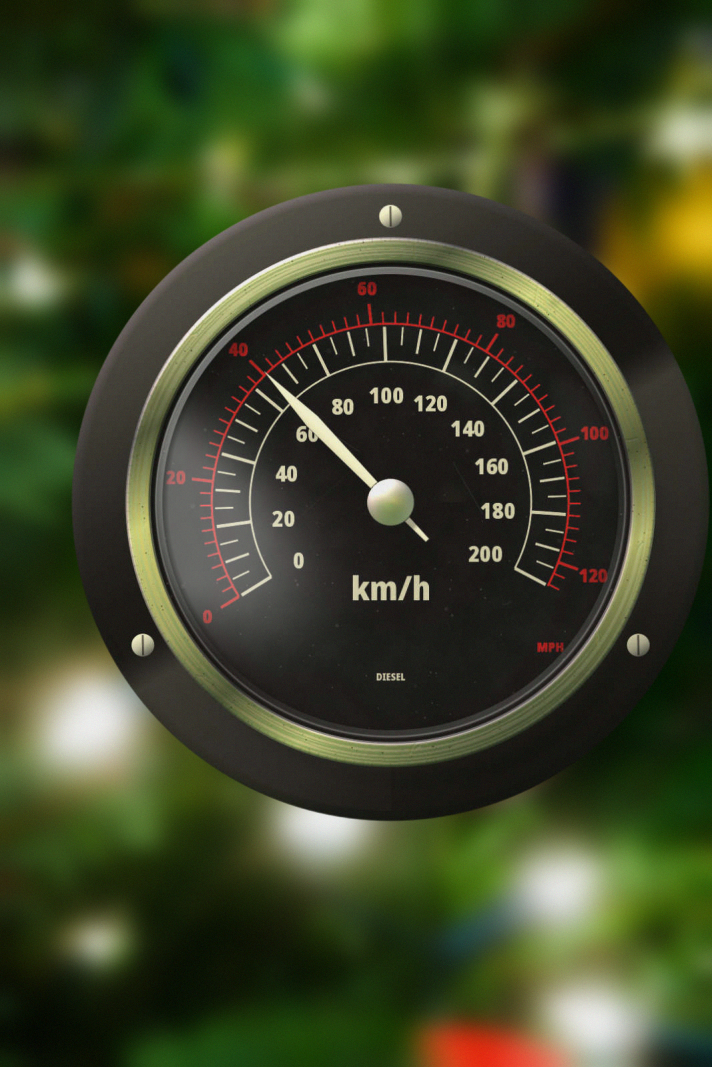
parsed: 65 km/h
